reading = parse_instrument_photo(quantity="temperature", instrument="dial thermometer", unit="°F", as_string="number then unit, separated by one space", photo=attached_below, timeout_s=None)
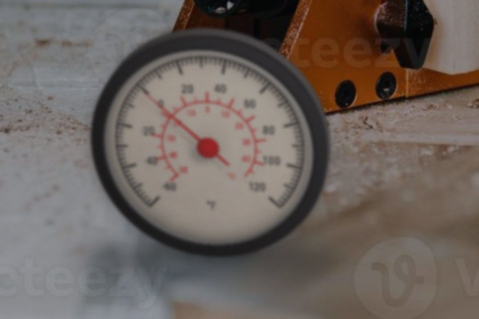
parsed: 0 °F
